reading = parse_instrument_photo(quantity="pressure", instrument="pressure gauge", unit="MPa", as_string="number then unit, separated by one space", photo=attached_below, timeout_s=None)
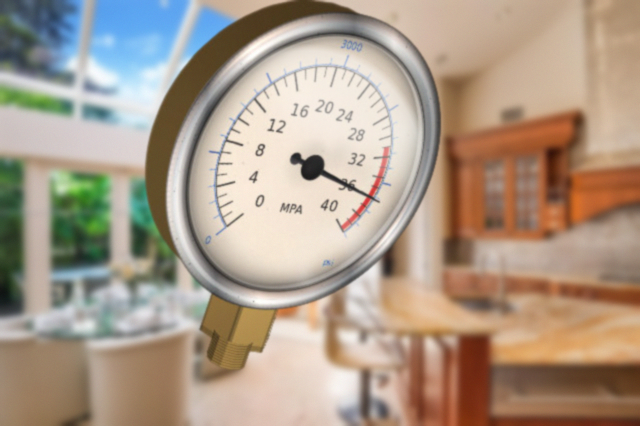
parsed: 36 MPa
